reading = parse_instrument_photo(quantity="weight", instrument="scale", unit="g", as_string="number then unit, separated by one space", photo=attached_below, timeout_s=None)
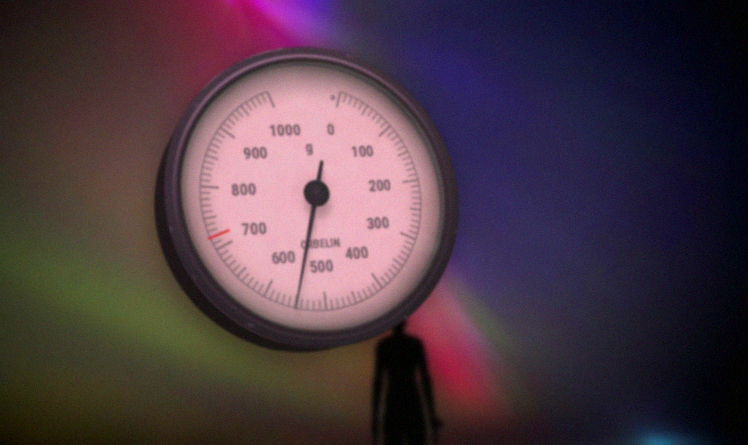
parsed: 550 g
